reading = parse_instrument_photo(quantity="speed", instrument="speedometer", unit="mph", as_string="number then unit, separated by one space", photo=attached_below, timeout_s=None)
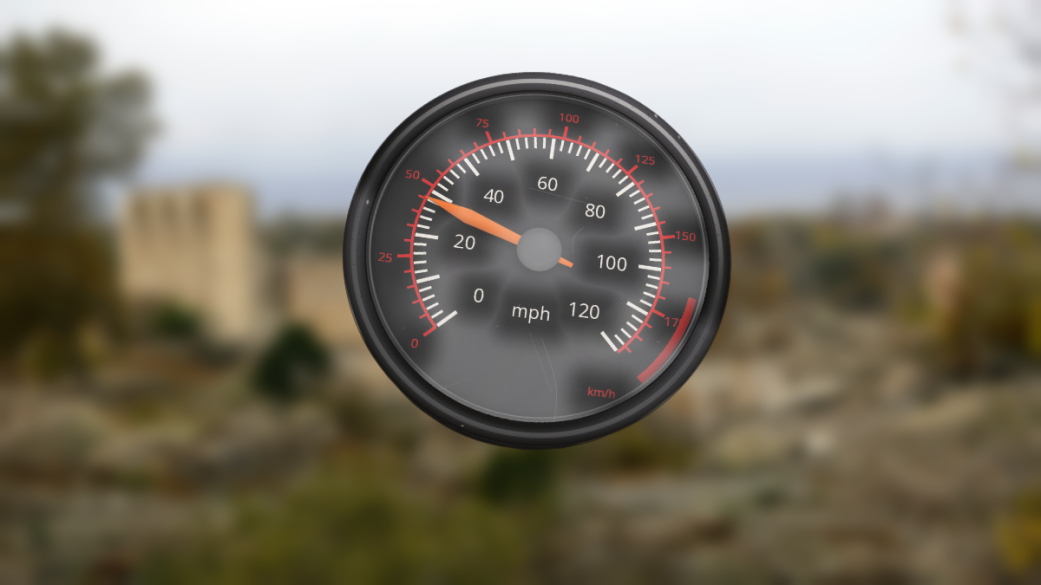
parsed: 28 mph
